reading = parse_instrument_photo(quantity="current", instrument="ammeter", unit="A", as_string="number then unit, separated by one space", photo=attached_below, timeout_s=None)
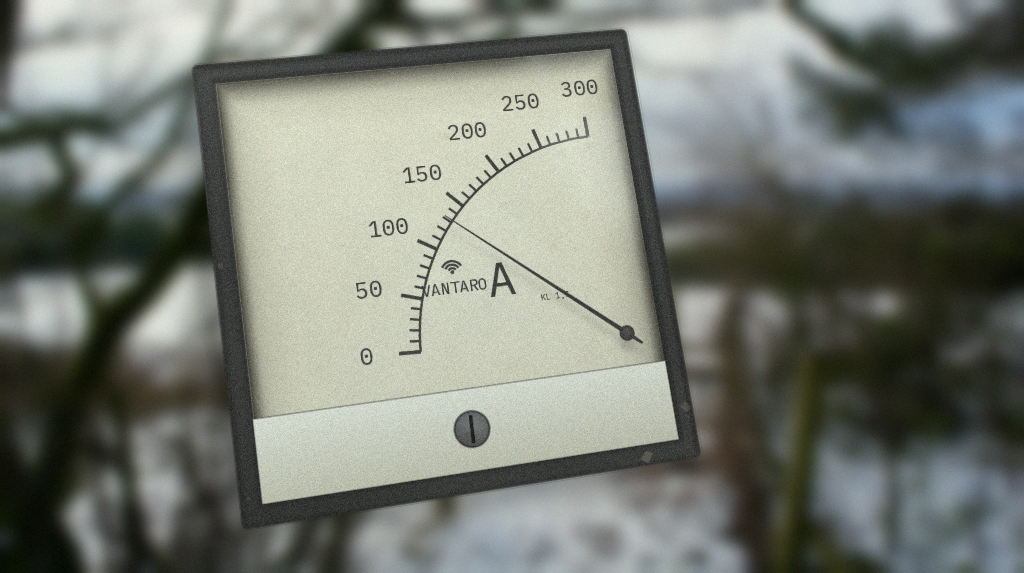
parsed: 130 A
